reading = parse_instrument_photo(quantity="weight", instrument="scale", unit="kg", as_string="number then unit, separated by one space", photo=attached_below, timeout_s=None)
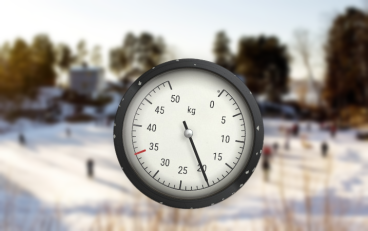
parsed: 20 kg
